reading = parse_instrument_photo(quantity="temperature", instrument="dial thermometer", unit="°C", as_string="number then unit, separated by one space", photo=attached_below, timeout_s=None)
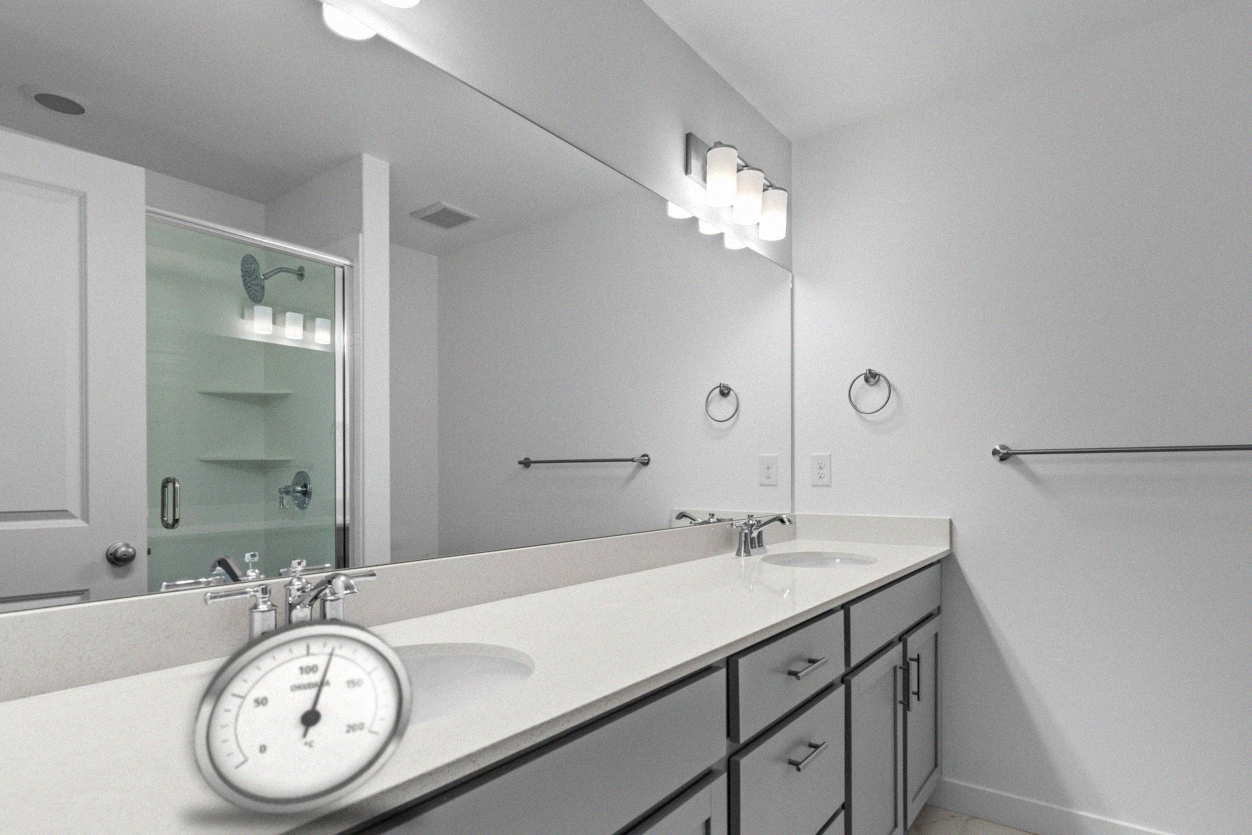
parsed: 115 °C
